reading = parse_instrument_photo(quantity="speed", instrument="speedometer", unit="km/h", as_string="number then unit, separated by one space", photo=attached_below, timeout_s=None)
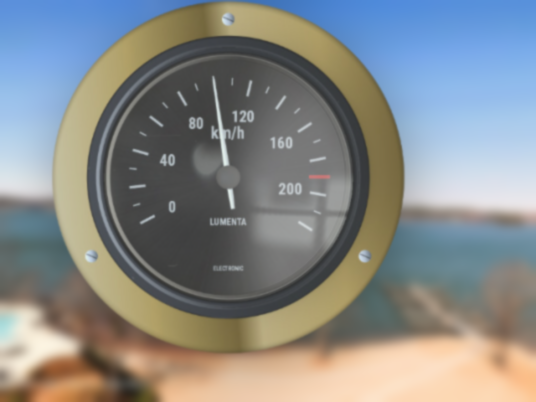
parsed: 100 km/h
